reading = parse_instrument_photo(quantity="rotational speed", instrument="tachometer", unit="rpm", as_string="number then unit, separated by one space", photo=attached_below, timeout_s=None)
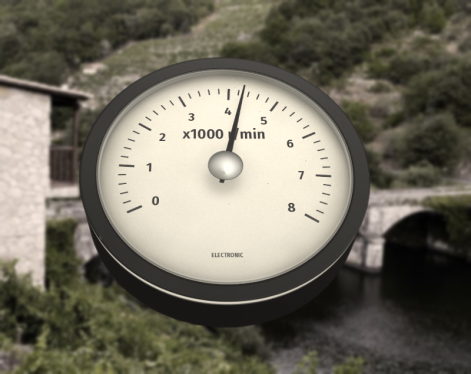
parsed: 4300 rpm
